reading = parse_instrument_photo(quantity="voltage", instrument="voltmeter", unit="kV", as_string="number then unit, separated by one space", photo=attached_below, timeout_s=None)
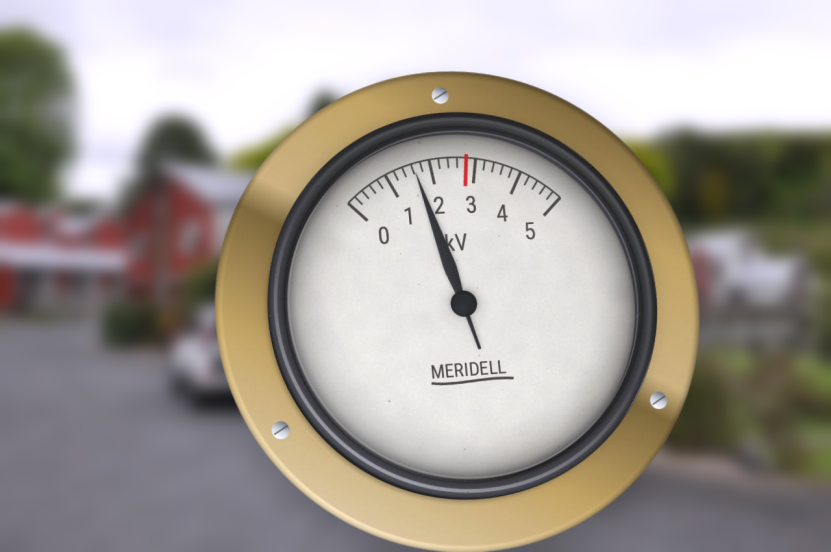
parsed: 1.6 kV
